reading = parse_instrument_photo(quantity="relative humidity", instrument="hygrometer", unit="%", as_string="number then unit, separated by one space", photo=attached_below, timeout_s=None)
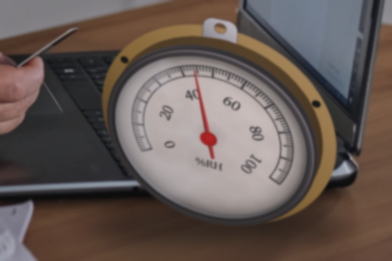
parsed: 45 %
